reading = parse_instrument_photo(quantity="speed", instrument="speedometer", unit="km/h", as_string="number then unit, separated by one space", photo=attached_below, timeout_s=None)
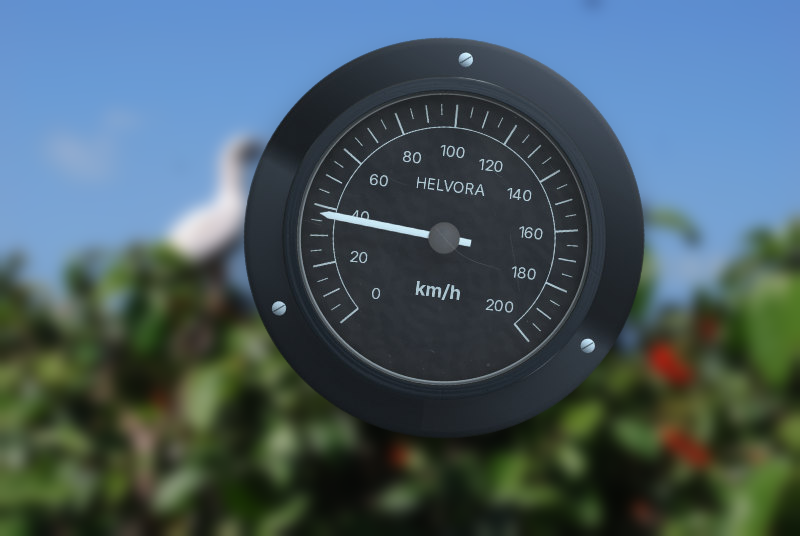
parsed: 37.5 km/h
